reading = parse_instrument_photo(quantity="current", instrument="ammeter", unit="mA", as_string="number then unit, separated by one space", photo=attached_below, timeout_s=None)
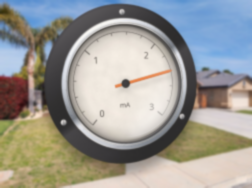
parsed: 2.4 mA
